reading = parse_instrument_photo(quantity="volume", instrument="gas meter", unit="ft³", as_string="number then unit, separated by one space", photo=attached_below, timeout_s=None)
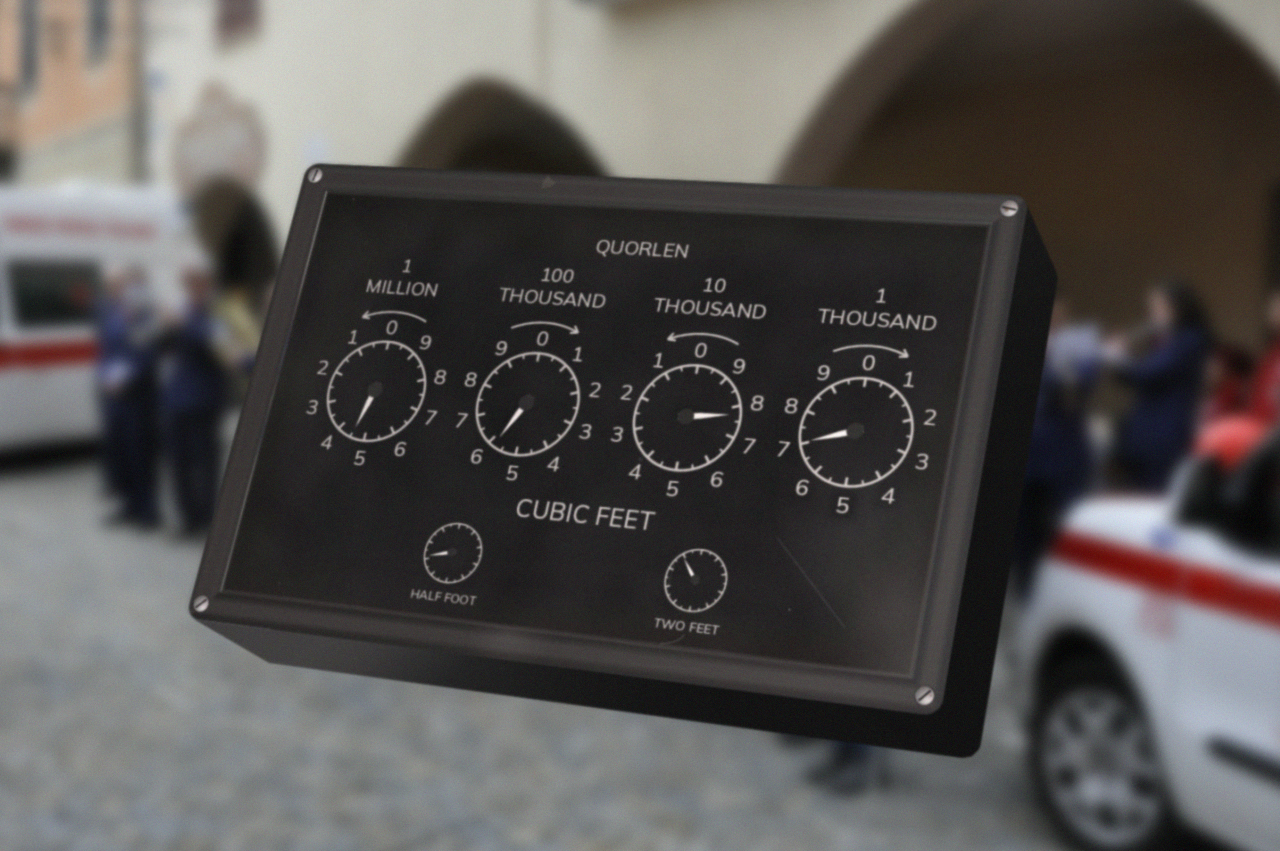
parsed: 457700 ft³
